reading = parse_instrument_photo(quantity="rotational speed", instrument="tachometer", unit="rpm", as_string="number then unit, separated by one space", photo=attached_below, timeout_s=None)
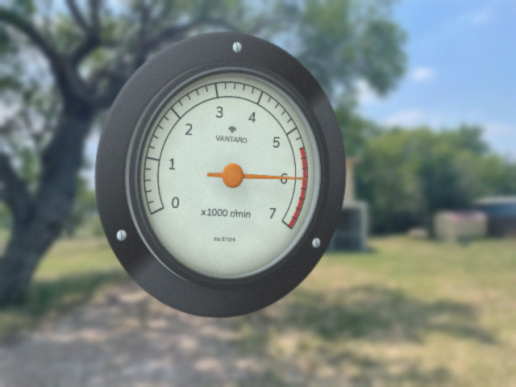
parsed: 6000 rpm
